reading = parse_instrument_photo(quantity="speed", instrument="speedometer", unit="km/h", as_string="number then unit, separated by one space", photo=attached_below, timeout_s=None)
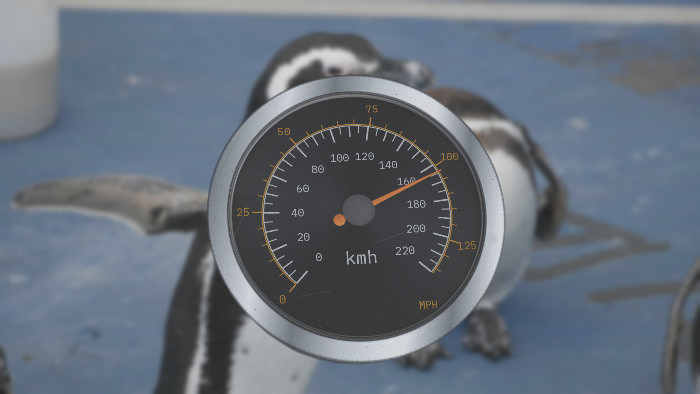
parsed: 165 km/h
